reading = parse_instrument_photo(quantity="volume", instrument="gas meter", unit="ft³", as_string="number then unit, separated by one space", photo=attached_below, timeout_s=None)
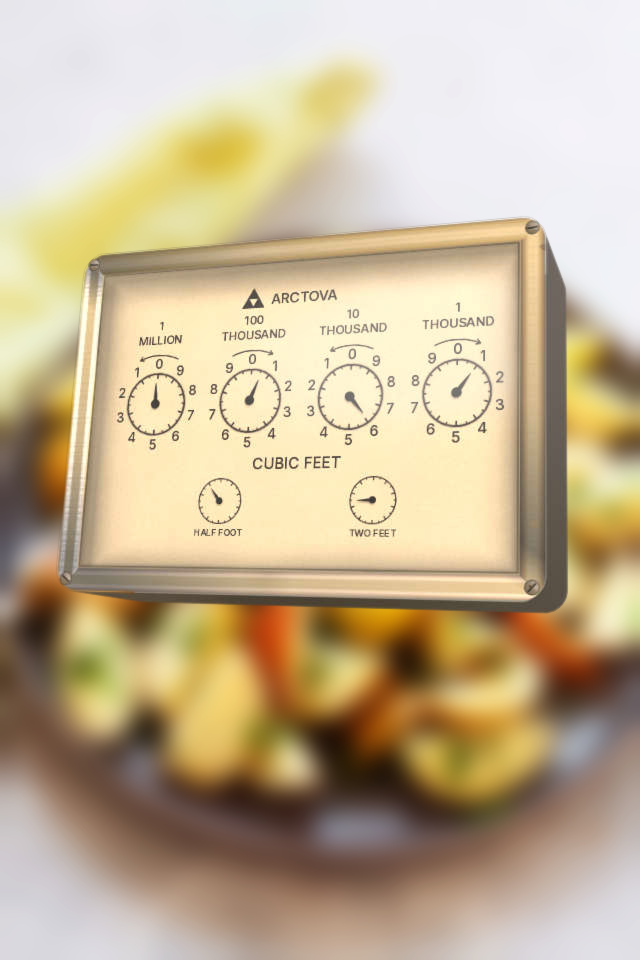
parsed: 6100 ft³
